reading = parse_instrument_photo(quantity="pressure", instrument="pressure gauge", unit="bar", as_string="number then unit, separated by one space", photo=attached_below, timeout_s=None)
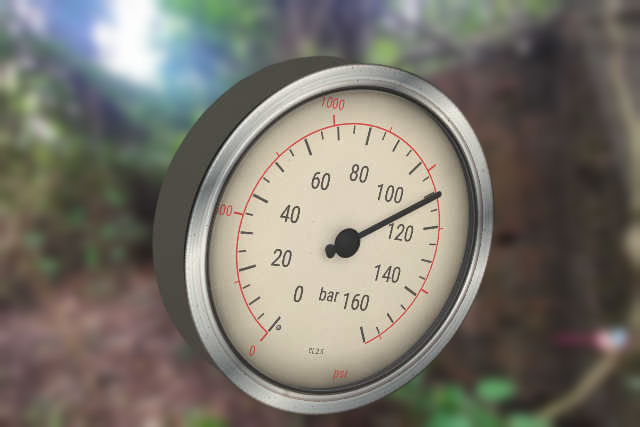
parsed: 110 bar
